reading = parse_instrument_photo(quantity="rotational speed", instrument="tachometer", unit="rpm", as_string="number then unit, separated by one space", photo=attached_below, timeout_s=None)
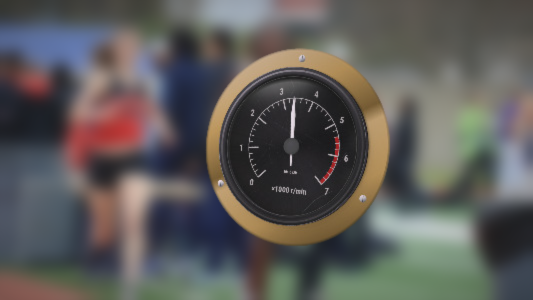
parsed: 3400 rpm
